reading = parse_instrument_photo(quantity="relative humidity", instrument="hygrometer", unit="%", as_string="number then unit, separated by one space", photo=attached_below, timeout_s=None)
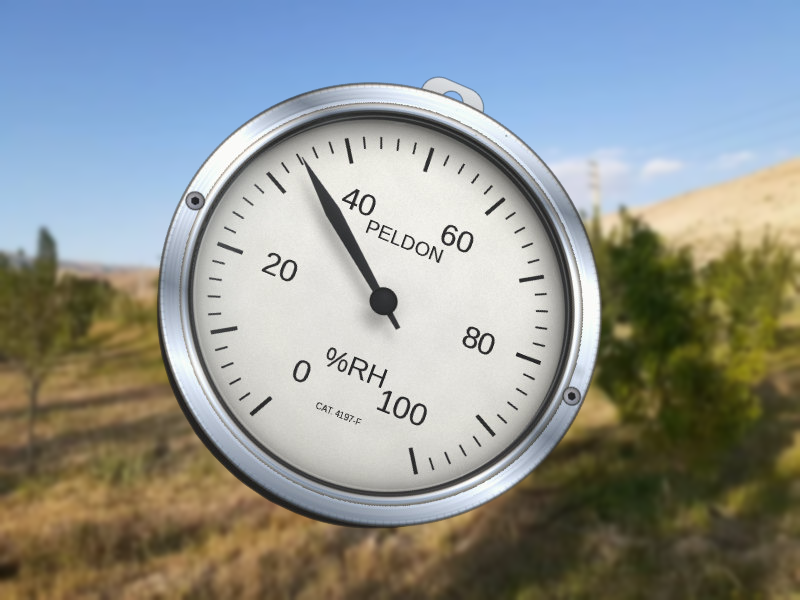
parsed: 34 %
